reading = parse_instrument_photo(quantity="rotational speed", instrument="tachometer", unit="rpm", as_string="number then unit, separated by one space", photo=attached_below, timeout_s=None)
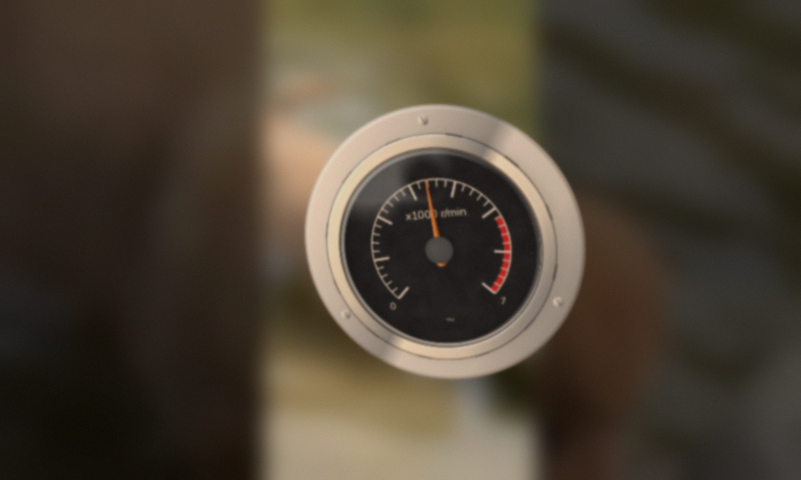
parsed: 3400 rpm
